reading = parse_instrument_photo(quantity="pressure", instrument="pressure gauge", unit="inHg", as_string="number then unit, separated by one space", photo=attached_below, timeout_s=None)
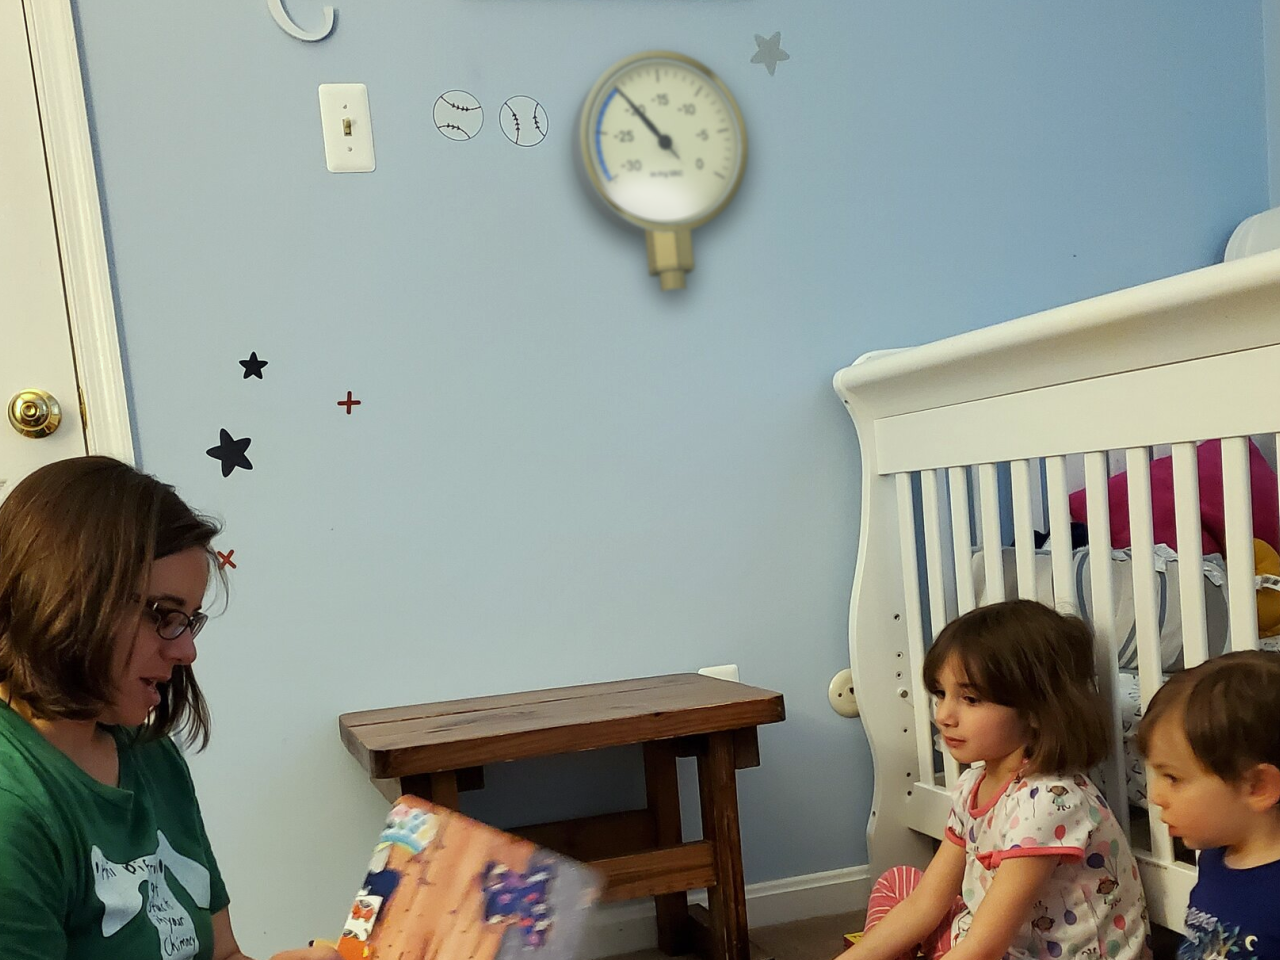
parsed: -20 inHg
